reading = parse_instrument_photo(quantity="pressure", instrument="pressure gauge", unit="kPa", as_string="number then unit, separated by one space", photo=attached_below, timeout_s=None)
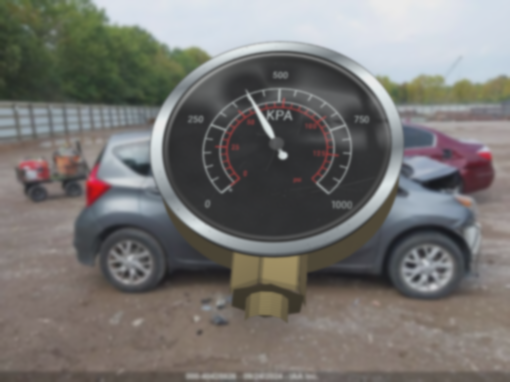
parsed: 400 kPa
